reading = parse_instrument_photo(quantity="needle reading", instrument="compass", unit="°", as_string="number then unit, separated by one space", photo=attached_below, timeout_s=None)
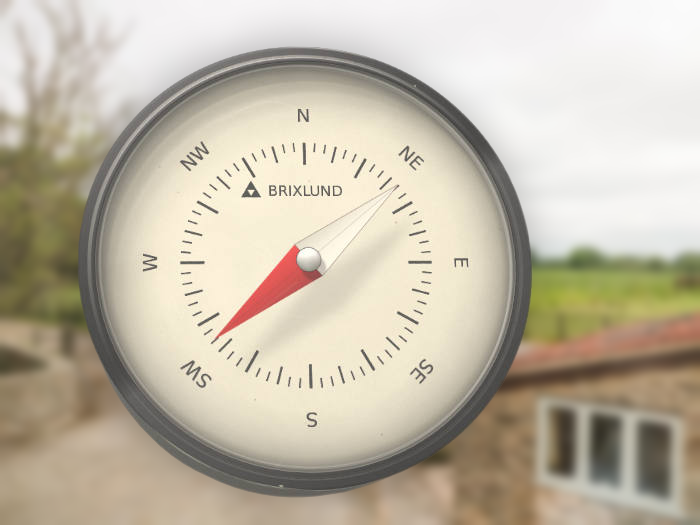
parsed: 230 °
